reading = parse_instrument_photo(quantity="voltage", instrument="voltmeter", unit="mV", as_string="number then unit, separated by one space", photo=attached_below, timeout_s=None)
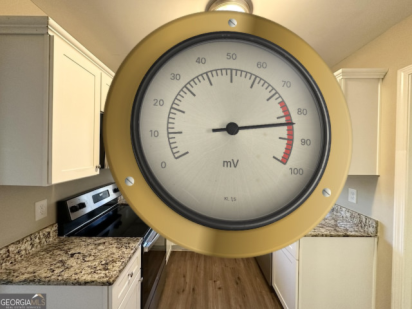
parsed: 84 mV
